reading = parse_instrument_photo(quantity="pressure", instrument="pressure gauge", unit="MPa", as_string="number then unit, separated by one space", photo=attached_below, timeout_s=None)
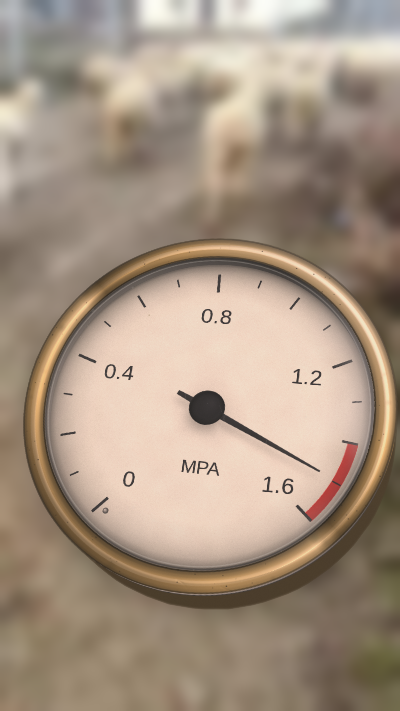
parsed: 1.5 MPa
